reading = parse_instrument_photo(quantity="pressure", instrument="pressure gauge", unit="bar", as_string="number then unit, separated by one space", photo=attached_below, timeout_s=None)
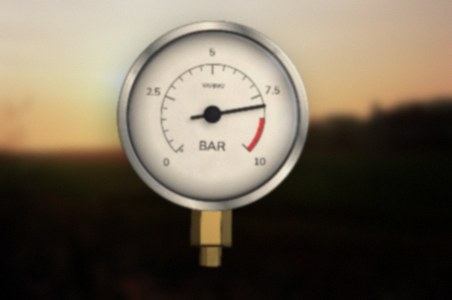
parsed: 8 bar
